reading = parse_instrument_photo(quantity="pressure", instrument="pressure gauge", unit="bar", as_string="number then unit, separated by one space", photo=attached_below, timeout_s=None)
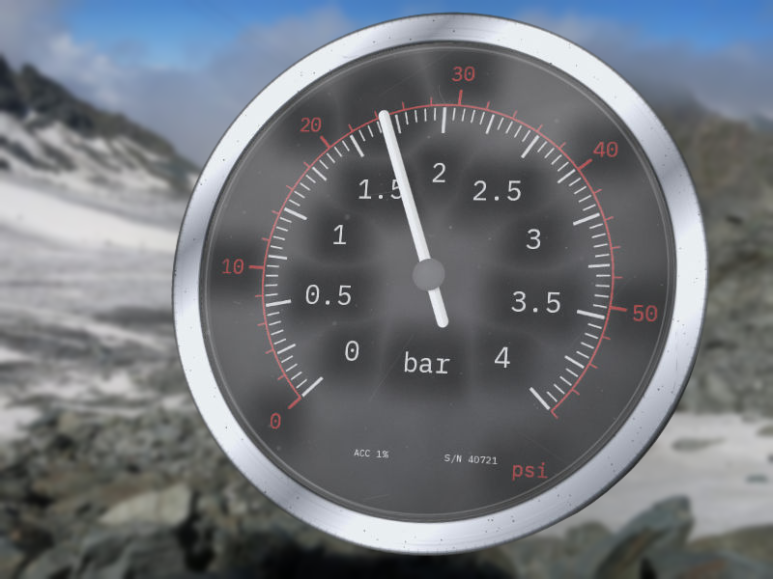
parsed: 1.7 bar
